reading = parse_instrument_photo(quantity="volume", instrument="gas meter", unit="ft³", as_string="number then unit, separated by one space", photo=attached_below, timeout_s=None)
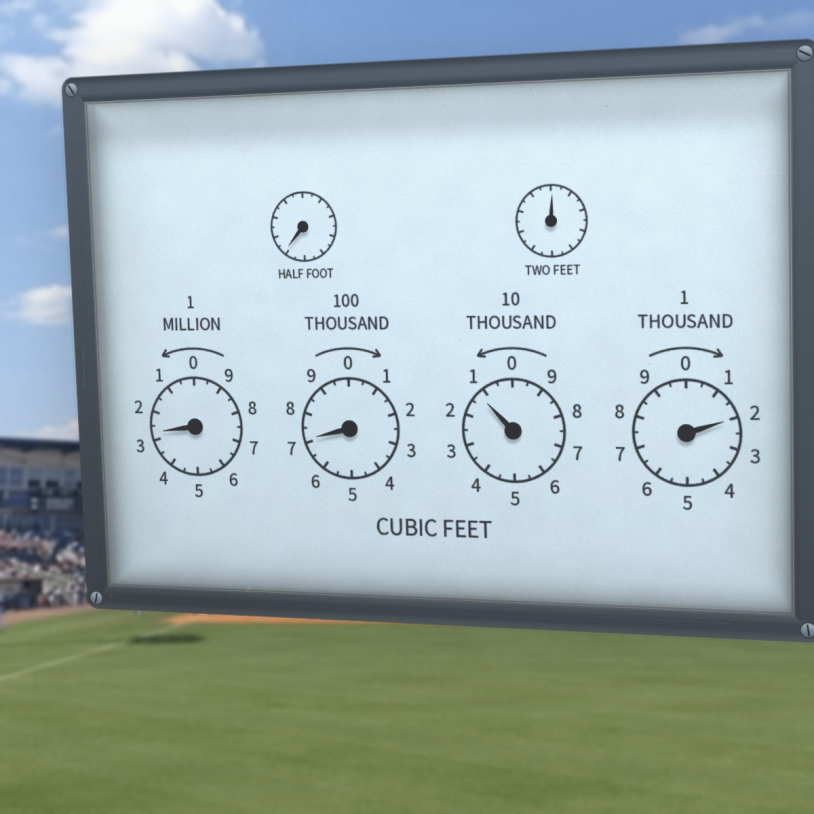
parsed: 271200 ft³
